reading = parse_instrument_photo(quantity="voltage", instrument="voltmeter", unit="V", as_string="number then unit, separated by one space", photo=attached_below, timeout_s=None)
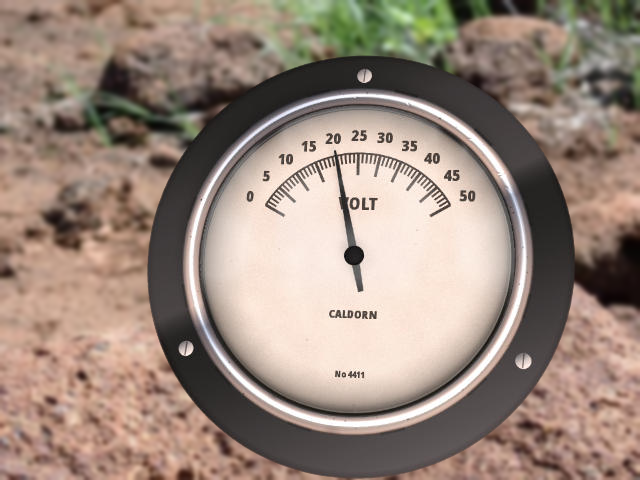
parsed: 20 V
